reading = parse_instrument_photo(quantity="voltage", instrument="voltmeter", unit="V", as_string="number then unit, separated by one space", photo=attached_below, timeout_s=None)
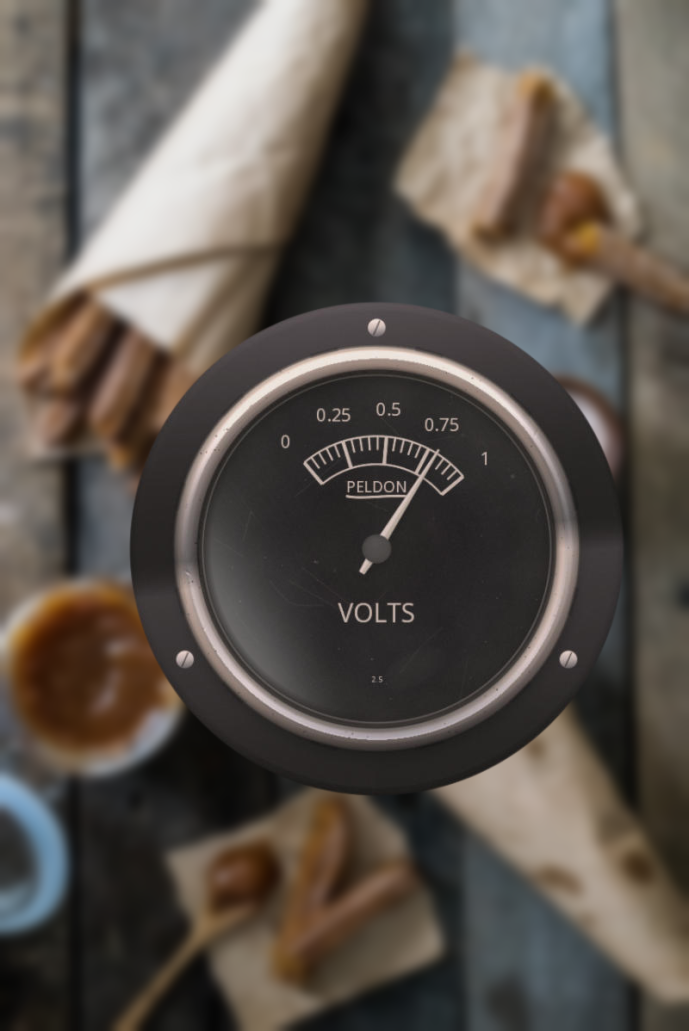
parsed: 0.8 V
